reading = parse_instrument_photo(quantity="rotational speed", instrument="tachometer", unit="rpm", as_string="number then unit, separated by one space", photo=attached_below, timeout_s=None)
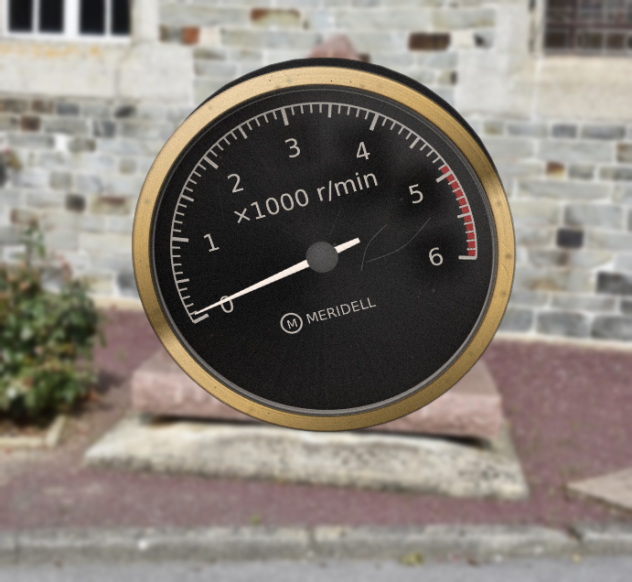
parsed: 100 rpm
